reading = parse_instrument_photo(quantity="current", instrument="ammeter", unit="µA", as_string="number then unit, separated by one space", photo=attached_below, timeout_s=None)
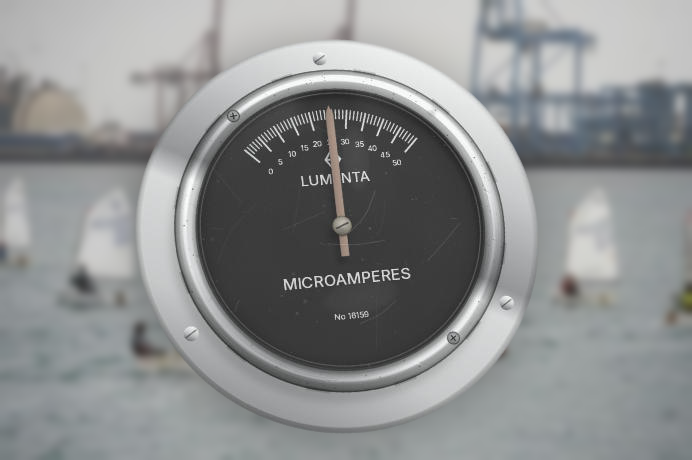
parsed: 25 µA
